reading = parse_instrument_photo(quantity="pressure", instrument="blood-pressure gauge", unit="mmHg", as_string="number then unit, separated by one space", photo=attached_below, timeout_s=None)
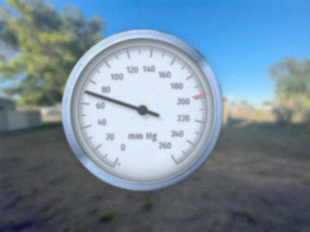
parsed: 70 mmHg
